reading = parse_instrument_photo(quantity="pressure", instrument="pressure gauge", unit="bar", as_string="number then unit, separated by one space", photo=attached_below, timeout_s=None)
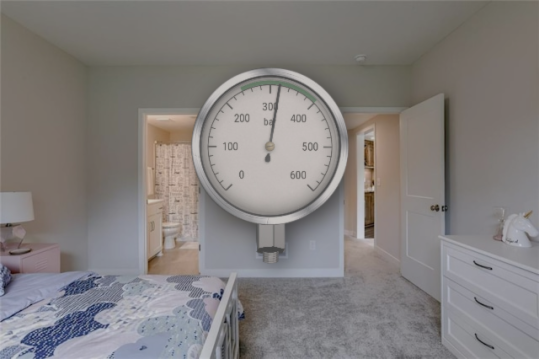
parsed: 320 bar
